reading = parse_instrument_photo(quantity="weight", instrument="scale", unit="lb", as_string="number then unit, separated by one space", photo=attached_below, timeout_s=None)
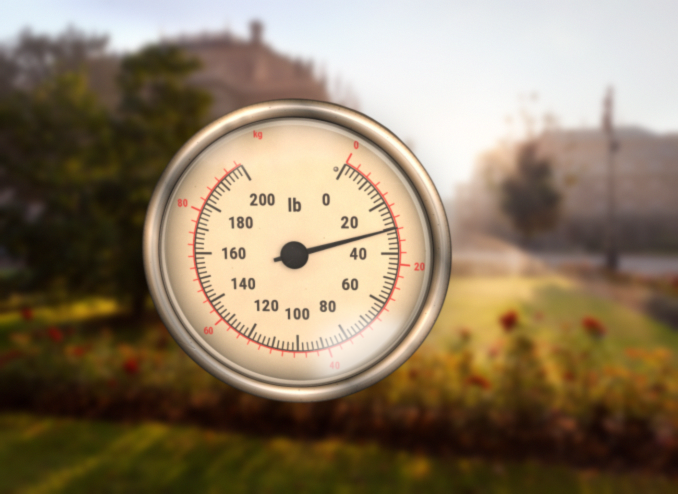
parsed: 30 lb
